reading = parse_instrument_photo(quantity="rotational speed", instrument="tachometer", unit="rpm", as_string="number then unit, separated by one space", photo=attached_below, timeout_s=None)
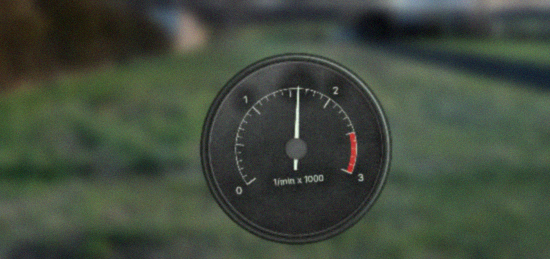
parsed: 1600 rpm
